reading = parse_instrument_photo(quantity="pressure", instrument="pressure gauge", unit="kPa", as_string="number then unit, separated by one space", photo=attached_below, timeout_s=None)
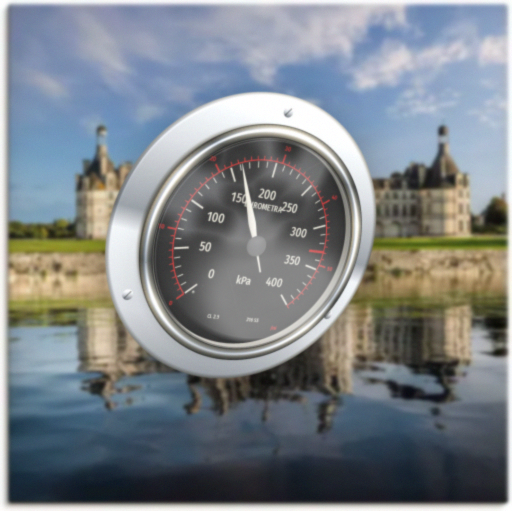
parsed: 160 kPa
